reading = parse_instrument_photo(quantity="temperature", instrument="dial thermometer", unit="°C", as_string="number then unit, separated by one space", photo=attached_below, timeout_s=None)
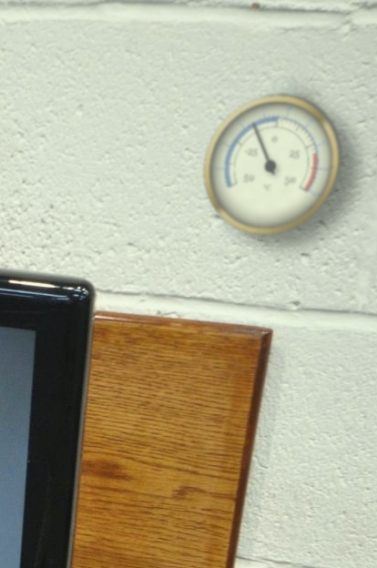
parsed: -12.5 °C
